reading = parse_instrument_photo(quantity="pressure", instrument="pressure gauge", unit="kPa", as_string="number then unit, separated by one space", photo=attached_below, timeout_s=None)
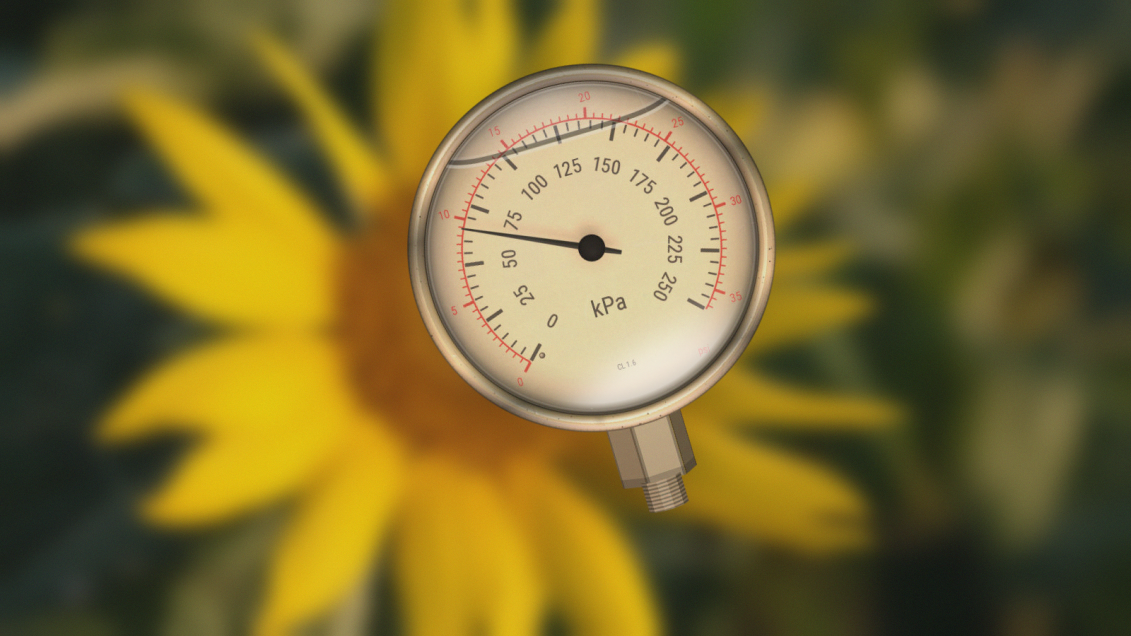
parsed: 65 kPa
